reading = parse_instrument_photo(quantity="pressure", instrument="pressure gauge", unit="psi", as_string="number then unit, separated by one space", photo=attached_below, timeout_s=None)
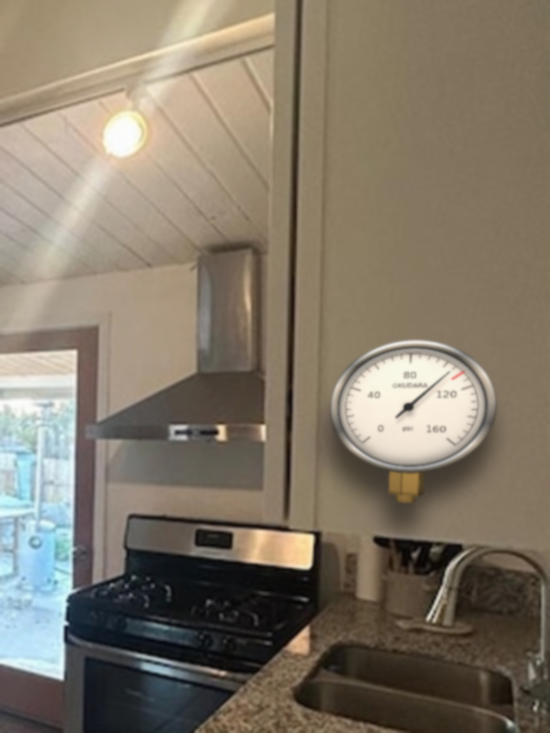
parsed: 105 psi
